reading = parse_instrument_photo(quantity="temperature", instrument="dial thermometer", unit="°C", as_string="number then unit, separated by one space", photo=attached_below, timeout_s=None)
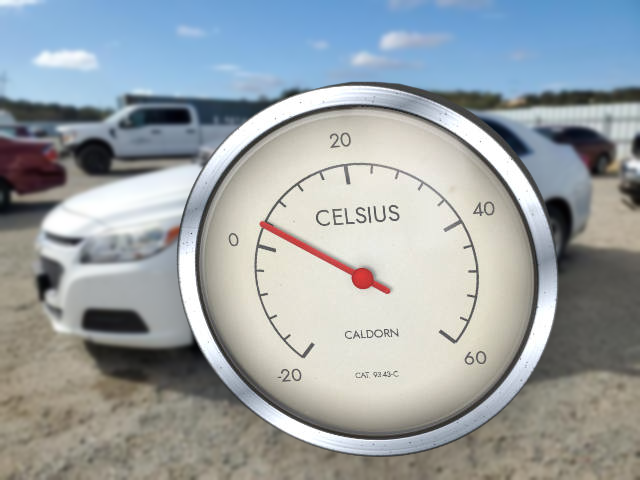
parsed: 4 °C
